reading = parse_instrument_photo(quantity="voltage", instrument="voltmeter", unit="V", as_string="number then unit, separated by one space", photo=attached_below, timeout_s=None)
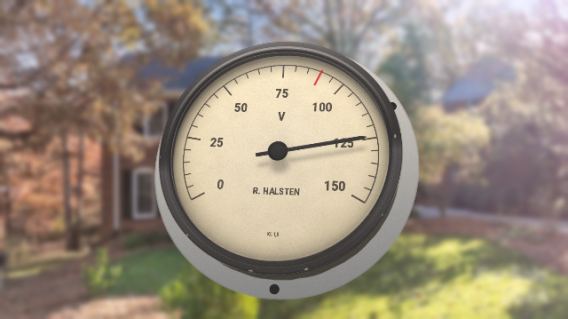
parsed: 125 V
